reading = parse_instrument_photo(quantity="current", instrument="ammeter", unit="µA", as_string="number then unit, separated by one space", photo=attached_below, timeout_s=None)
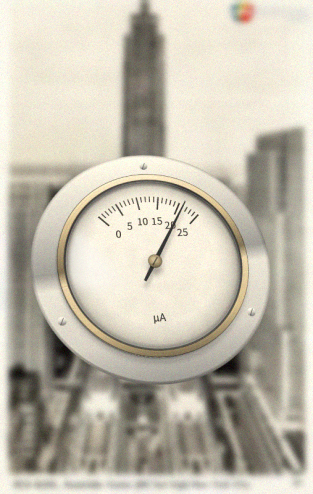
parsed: 21 µA
